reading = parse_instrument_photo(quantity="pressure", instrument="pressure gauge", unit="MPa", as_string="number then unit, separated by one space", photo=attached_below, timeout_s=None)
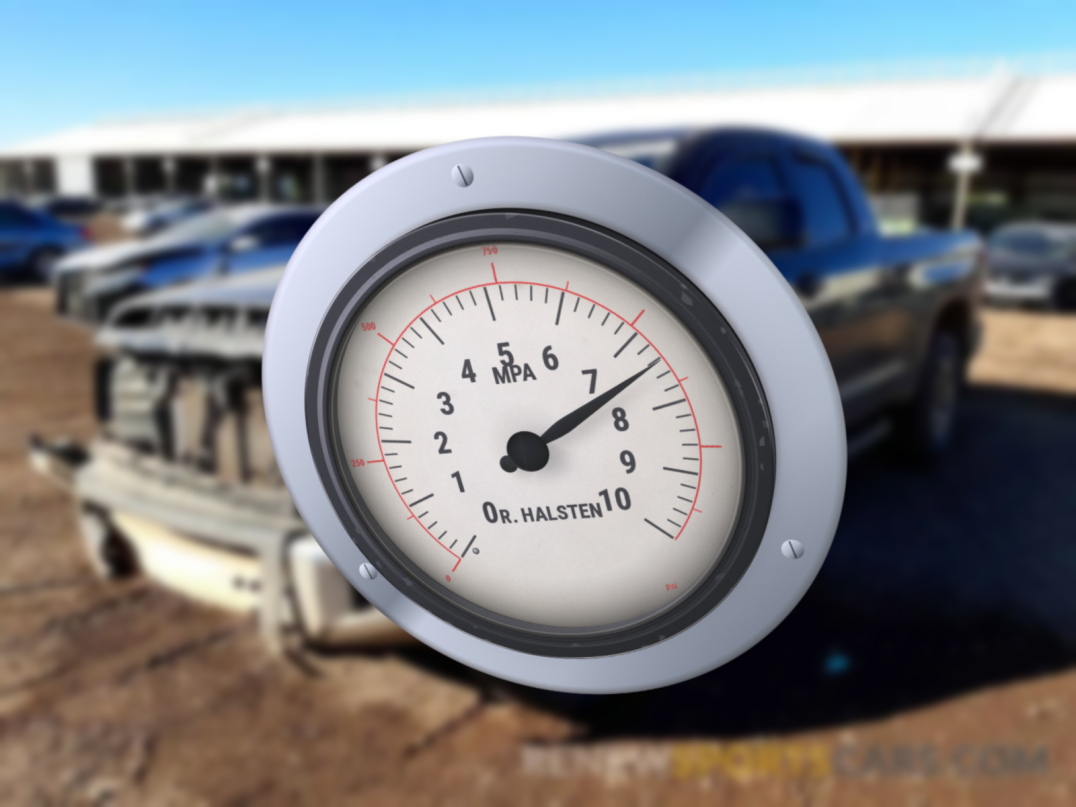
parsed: 7.4 MPa
